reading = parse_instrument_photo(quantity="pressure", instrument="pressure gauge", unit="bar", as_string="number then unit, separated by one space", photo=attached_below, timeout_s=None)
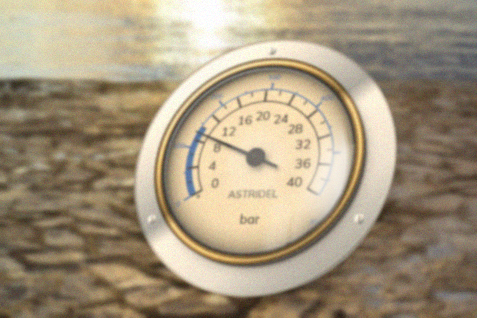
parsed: 9 bar
